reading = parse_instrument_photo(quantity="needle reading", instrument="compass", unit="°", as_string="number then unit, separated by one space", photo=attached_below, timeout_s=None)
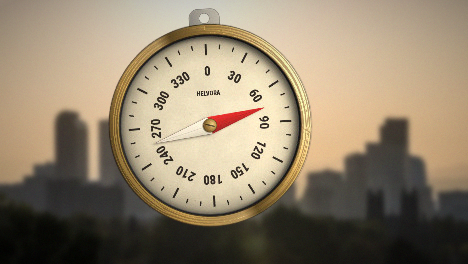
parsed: 75 °
